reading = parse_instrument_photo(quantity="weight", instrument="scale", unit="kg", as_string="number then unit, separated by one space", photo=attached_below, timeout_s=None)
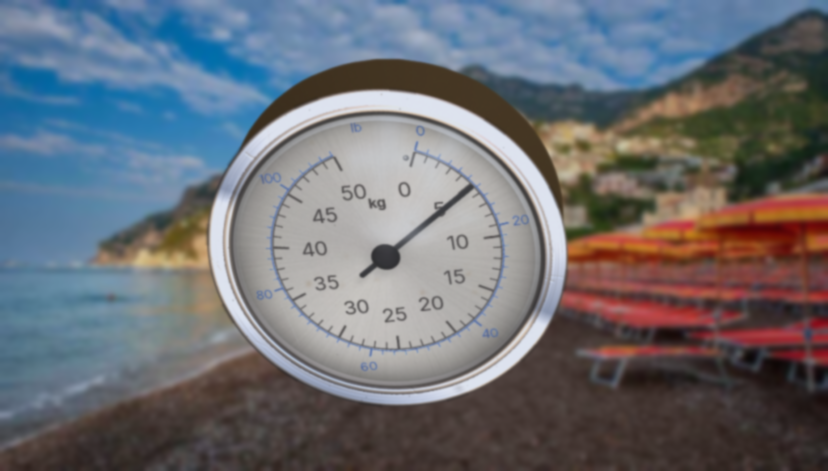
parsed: 5 kg
